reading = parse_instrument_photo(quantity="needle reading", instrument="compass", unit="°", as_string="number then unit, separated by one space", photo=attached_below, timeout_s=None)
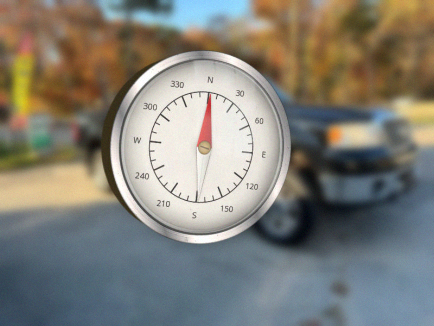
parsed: 0 °
